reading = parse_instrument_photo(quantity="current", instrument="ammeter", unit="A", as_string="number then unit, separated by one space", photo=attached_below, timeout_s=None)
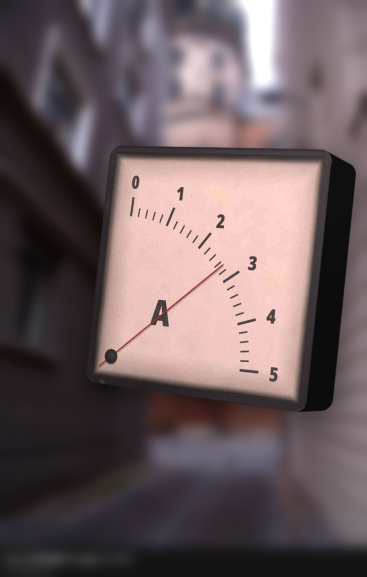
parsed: 2.7 A
